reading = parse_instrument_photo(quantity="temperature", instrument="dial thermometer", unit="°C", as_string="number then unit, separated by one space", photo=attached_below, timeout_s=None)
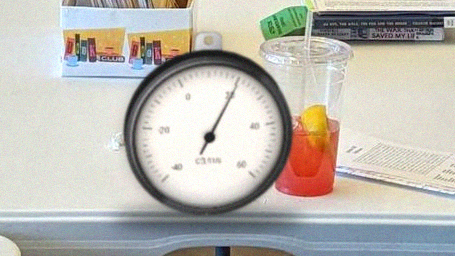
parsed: 20 °C
